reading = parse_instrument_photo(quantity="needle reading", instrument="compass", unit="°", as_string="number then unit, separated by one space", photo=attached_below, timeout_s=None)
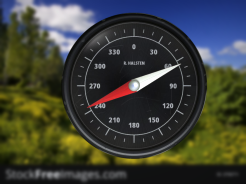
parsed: 245 °
